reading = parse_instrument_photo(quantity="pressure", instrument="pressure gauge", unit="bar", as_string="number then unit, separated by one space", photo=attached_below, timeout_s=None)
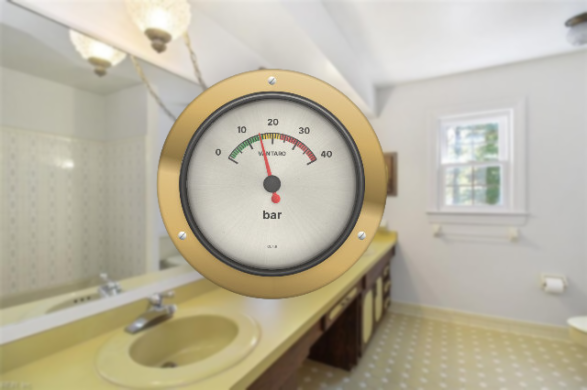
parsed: 15 bar
